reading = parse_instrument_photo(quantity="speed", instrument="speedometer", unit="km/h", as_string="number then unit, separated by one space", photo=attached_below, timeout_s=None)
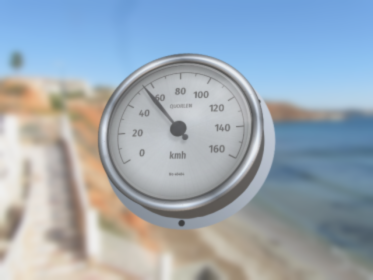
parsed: 55 km/h
